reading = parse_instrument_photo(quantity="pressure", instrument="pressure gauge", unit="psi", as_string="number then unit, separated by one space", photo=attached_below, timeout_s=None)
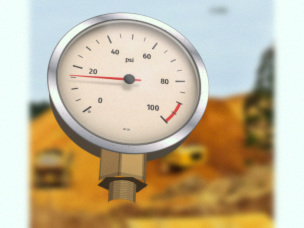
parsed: 15 psi
